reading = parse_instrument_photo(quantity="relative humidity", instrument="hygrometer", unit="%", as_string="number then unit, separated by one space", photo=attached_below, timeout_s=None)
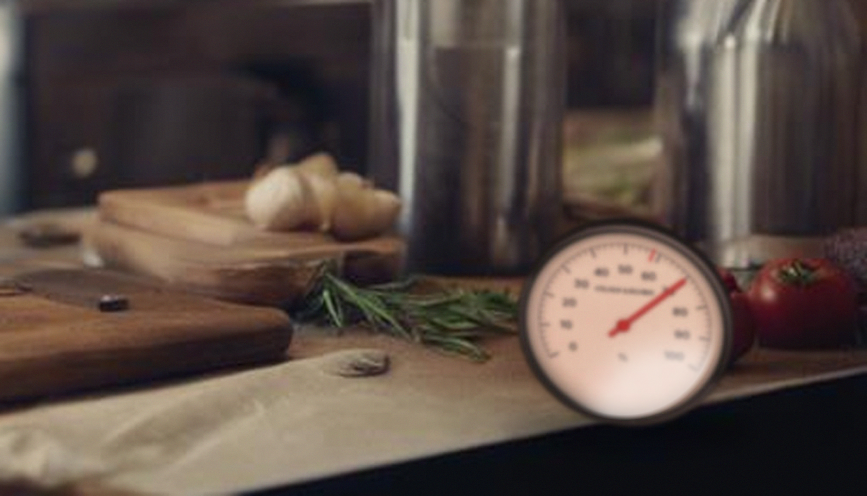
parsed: 70 %
